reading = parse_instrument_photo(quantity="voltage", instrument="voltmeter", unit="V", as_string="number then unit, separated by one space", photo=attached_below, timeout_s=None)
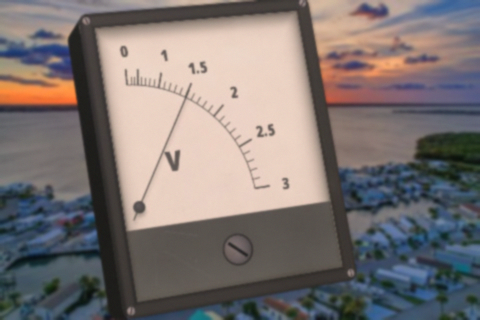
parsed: 1.5 V
